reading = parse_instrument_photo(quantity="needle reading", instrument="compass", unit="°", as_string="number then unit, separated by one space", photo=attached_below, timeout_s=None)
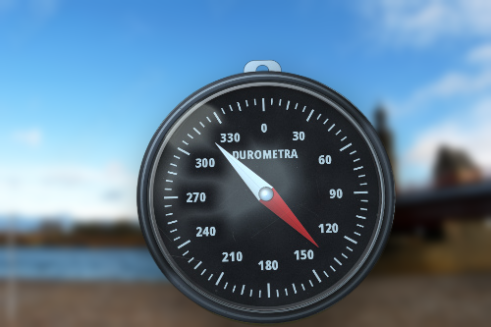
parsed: 137.5 °
